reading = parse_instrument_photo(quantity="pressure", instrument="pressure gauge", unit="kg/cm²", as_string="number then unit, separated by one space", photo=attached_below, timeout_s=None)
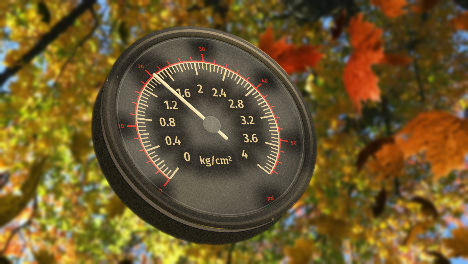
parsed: 1.4 kg/cm²
